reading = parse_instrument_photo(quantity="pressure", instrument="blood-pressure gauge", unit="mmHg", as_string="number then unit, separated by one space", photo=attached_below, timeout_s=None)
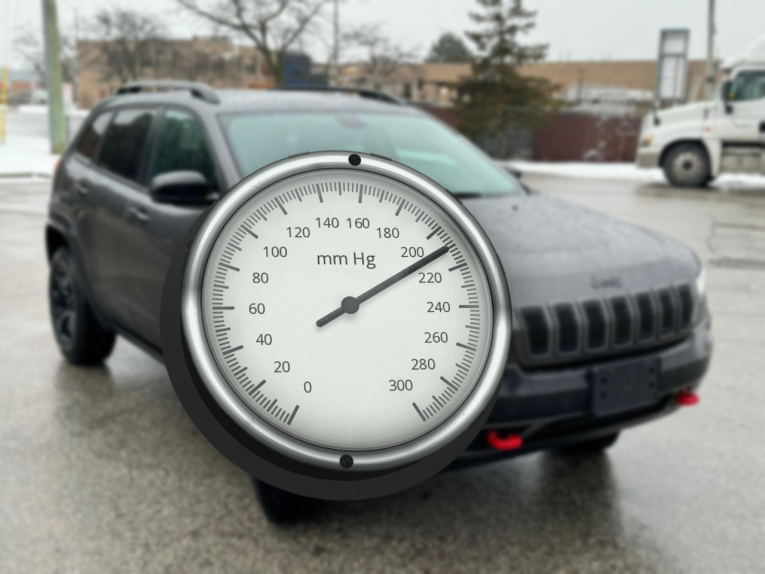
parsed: 210 mmHg
